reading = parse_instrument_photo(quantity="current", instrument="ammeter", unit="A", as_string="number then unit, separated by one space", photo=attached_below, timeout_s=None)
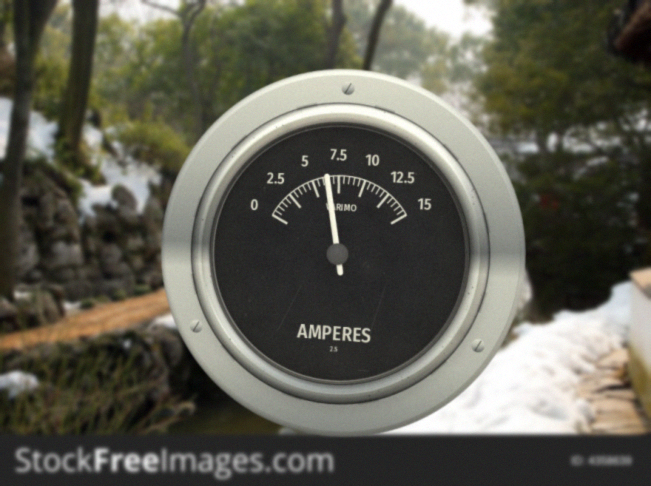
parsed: 6.5 A
